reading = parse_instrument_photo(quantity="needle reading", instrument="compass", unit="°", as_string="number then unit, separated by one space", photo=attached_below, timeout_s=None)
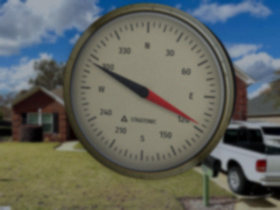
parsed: 115 °
